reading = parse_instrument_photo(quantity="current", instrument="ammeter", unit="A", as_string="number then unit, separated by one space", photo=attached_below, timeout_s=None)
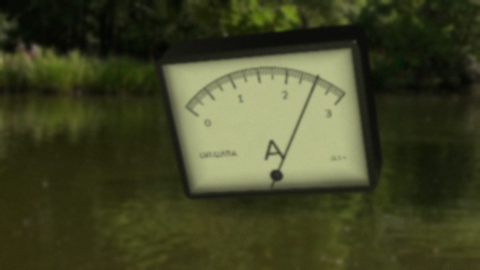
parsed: 2.5 A
